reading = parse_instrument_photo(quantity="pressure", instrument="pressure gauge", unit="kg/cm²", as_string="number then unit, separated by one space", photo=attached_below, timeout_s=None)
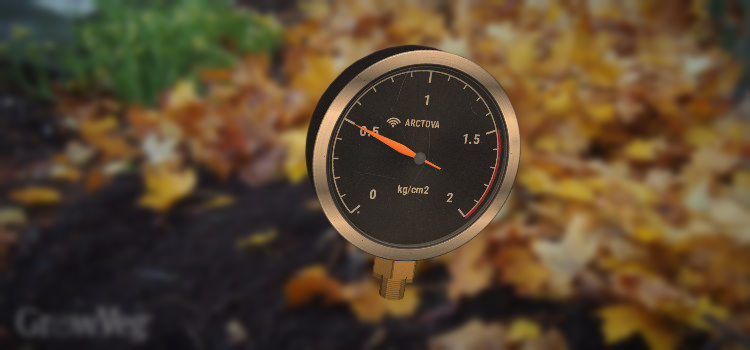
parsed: 0.5 kg/cm²
